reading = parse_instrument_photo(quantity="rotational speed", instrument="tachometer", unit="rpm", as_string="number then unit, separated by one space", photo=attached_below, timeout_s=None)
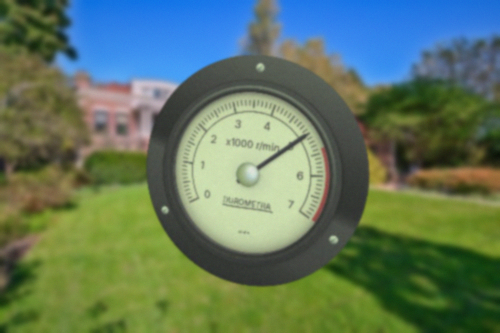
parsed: 5000 rpm
